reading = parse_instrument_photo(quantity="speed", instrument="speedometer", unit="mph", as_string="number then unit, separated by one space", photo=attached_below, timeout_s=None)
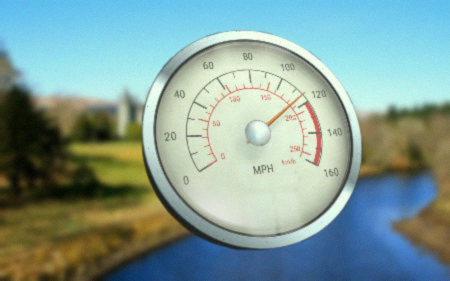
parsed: 115 mph
